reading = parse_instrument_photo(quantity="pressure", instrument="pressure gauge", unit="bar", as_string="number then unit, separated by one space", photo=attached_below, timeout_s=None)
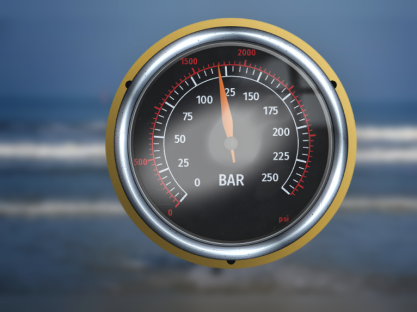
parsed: 120 bar
